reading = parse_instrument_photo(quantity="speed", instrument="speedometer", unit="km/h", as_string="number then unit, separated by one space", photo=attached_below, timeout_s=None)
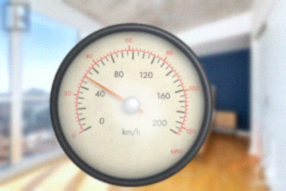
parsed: 50 km/h
